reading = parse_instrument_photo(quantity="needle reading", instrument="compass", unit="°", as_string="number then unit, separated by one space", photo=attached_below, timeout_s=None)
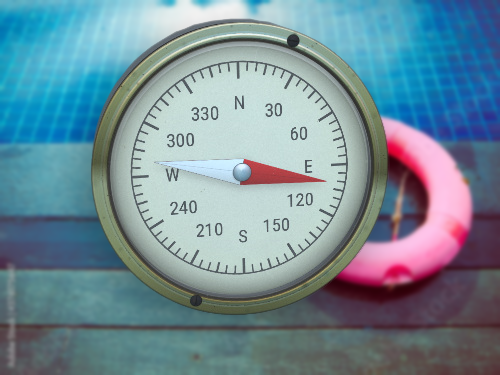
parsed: 100 °
